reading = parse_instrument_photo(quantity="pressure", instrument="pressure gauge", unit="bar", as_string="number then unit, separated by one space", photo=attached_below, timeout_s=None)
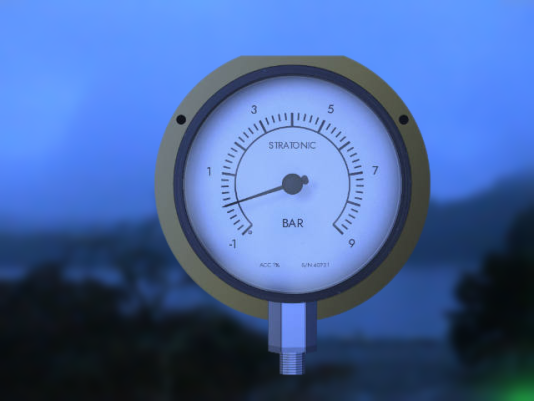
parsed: 0 bar
